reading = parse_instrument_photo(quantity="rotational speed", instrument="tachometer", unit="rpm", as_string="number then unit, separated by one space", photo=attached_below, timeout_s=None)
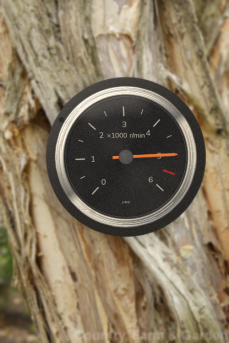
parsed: 5000 rpm
